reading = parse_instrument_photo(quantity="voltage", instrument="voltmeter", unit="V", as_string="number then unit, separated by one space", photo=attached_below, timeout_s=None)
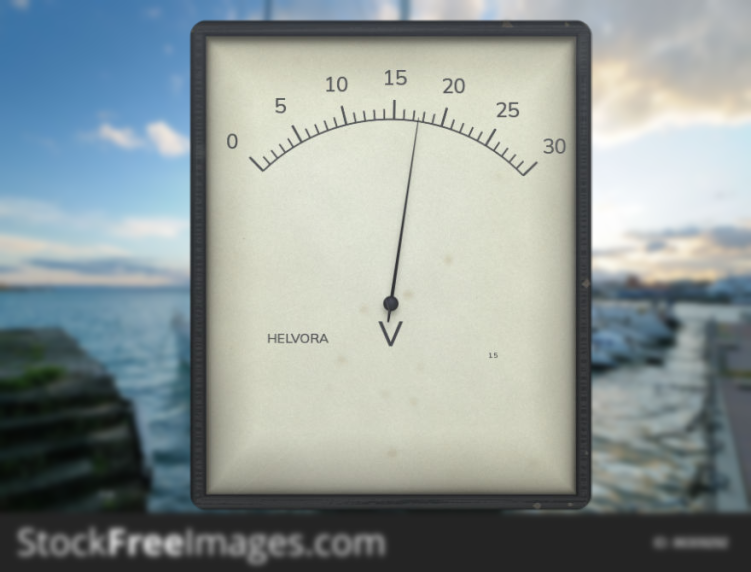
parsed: 17.5 V
